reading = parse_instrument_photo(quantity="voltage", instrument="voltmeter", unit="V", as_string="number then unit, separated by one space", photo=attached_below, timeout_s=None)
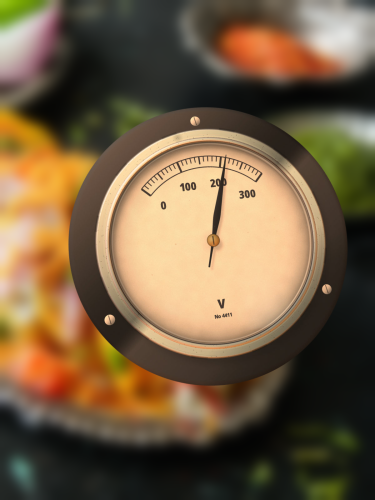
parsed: 210 V
